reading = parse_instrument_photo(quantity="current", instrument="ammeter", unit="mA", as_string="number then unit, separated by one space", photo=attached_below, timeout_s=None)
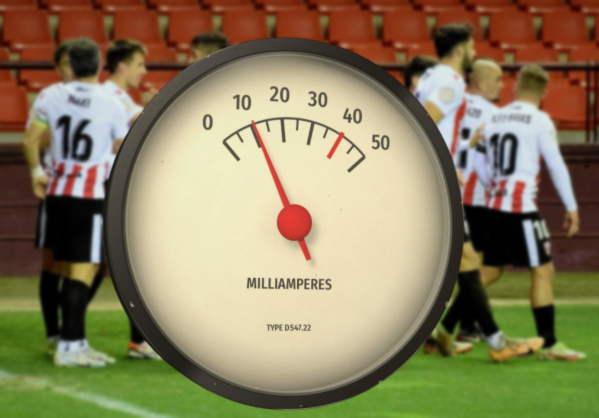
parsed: 10 mA
